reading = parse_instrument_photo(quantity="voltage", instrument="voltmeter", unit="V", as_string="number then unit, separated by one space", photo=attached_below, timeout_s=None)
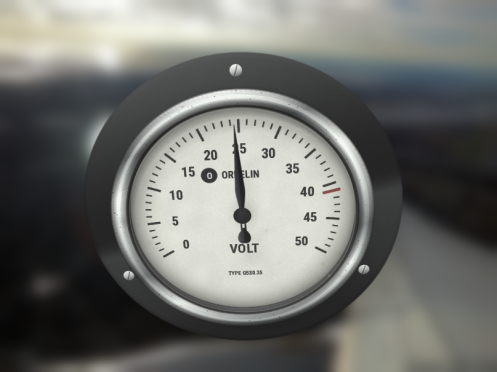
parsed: 24.5 V
